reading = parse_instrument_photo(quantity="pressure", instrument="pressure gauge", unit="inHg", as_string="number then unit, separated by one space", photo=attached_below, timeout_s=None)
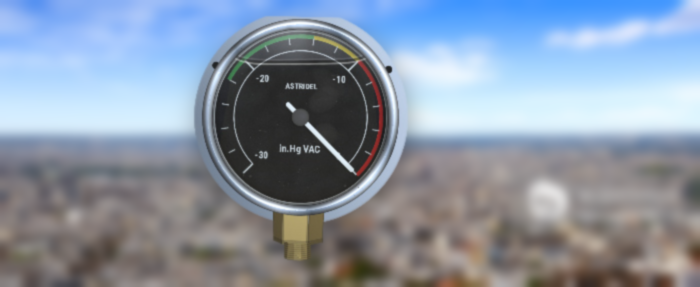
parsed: 0 inHg
